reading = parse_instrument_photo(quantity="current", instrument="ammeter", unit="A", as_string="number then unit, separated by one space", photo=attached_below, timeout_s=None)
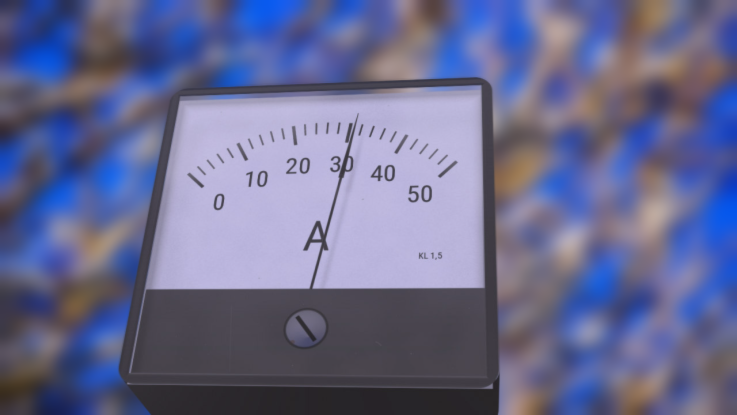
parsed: 31 A
